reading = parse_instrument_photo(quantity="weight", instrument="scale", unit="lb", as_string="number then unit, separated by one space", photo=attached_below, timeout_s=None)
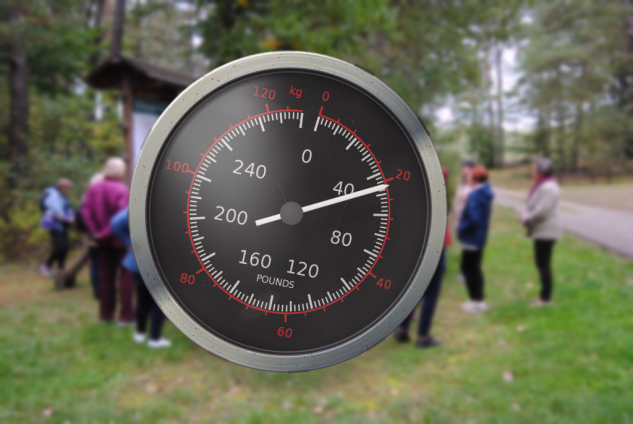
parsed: 46 lb
